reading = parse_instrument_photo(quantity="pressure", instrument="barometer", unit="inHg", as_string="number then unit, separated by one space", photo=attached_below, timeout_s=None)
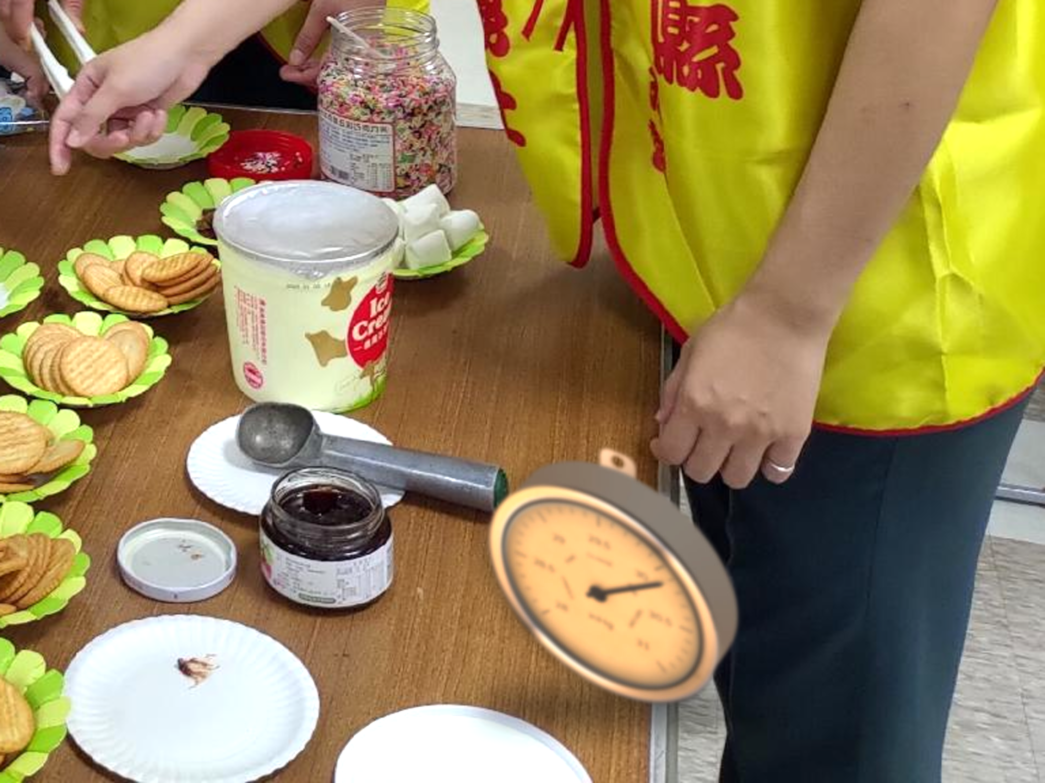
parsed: 30.1 inHg
